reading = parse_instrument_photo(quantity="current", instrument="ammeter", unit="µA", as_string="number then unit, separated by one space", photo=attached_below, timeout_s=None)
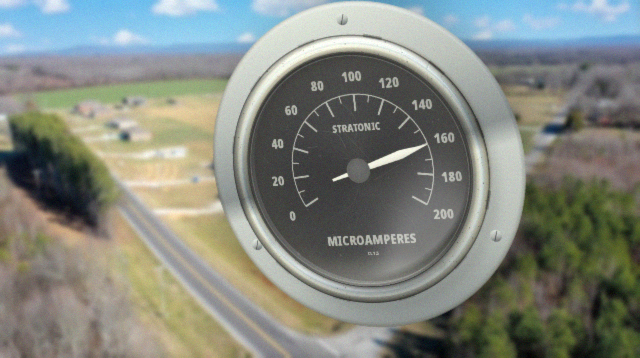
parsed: 160 µA
